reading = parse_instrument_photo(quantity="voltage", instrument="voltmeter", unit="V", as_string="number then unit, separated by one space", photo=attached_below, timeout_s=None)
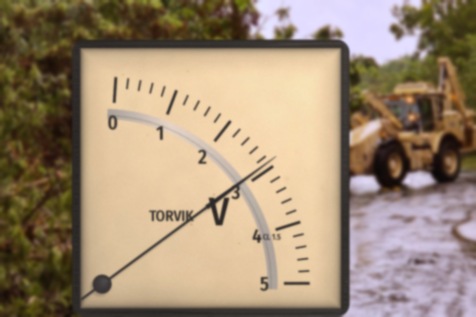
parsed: 2.9 V
